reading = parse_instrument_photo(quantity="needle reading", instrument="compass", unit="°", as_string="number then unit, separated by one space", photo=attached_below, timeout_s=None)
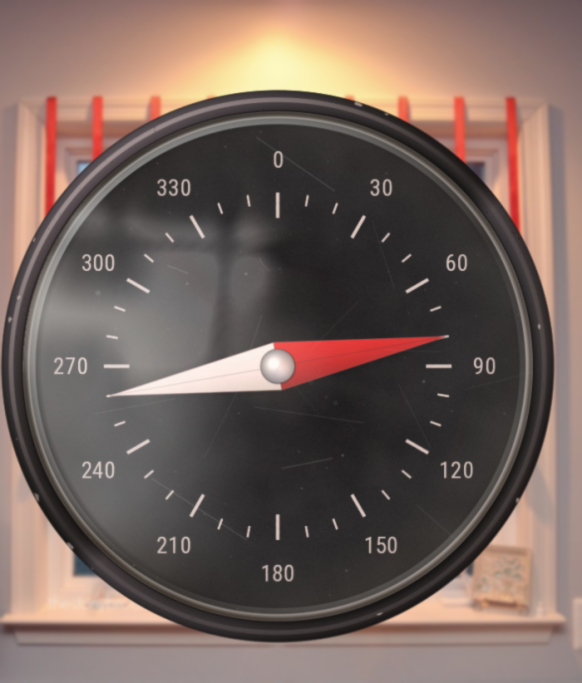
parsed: 80 °
